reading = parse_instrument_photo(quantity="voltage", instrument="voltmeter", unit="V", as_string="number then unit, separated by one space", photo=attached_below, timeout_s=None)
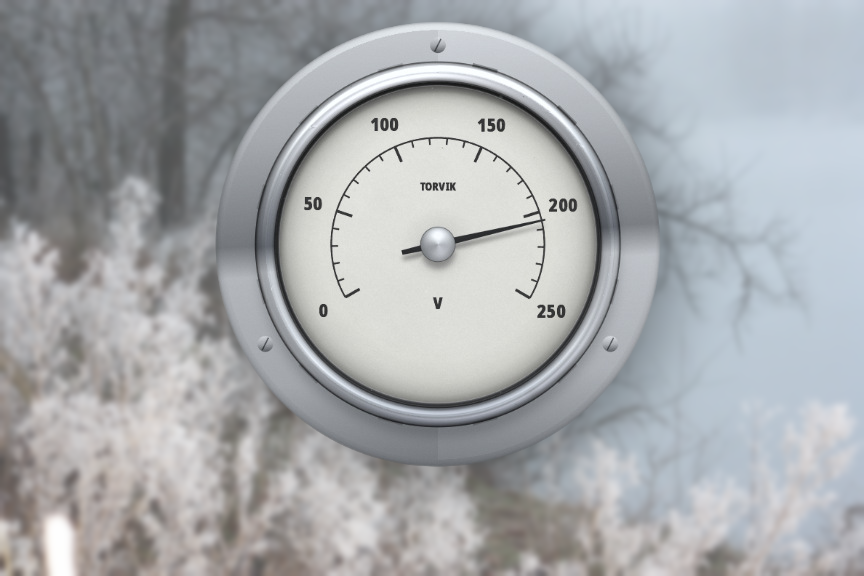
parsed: 205 V
